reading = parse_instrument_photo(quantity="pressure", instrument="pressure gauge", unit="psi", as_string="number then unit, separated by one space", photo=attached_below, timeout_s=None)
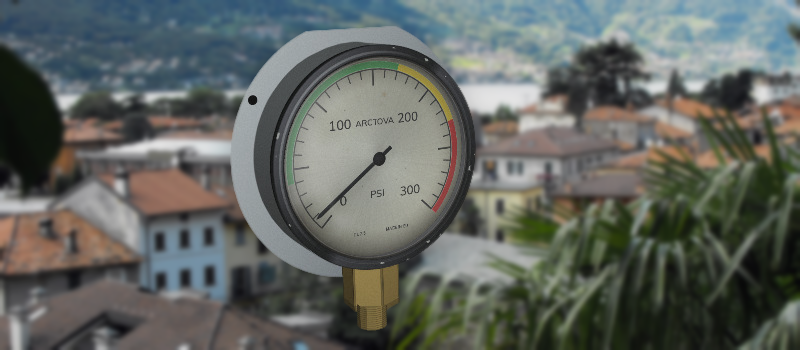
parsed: 10 psi
